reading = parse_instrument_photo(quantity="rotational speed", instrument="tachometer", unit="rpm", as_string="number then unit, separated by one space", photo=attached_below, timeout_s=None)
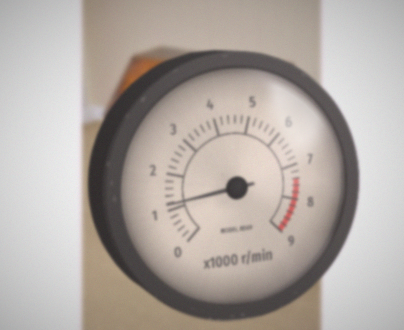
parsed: 1200 rpm
